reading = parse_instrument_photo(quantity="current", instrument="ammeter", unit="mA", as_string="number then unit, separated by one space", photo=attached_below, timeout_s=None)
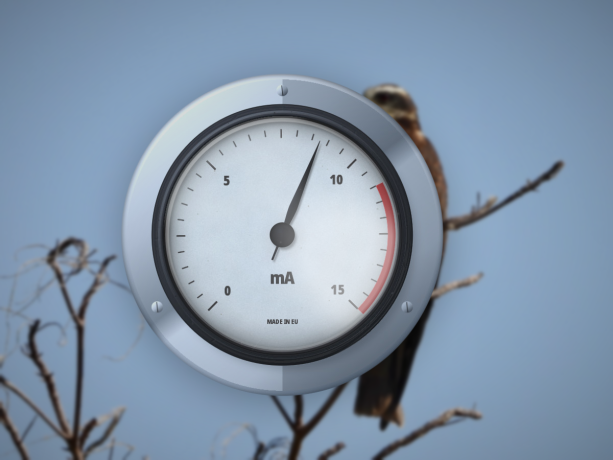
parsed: 8.75 mA
